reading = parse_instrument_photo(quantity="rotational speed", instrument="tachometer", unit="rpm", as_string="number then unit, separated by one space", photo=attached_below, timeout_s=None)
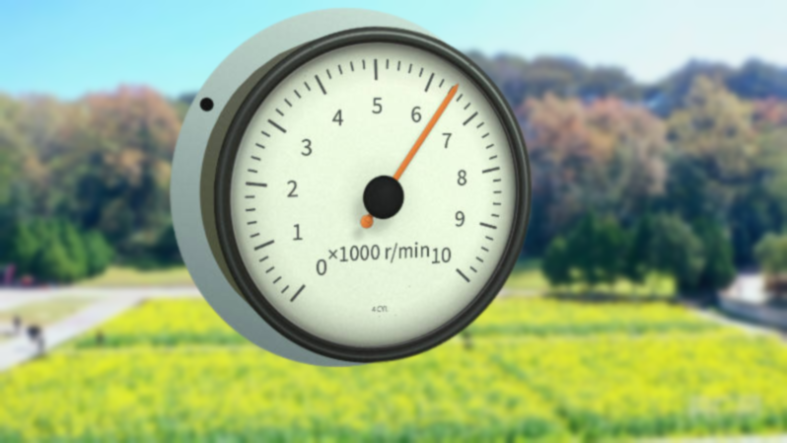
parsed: 6400 rpm
